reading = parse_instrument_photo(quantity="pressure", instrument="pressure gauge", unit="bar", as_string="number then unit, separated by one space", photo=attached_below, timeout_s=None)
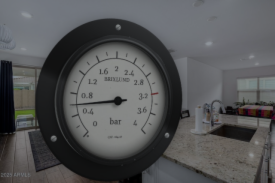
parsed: 0.6 bar
